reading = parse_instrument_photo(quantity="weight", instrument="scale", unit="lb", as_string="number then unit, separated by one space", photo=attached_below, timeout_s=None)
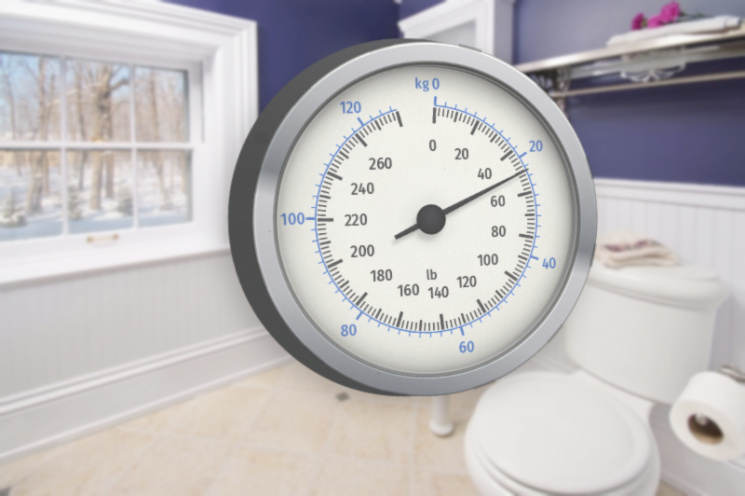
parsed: 50 lb
